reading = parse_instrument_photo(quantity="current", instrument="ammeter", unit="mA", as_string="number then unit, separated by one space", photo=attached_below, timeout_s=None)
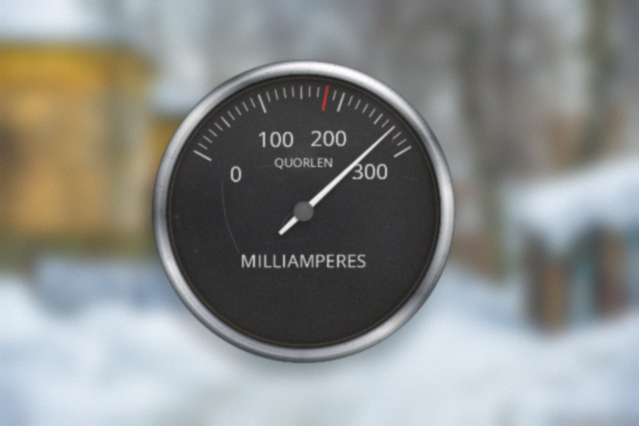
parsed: 270 mA
